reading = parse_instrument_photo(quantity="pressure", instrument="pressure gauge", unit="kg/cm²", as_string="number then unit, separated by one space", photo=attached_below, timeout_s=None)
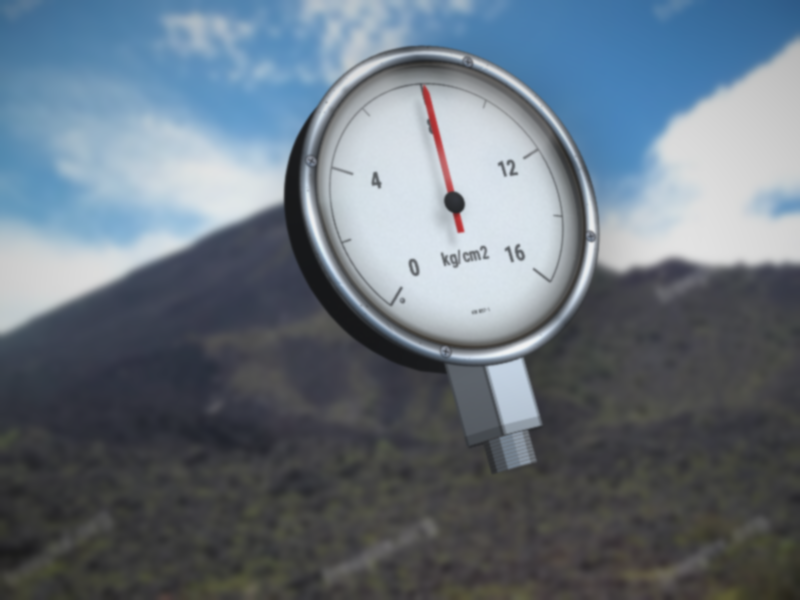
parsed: 8 kg/cm²
